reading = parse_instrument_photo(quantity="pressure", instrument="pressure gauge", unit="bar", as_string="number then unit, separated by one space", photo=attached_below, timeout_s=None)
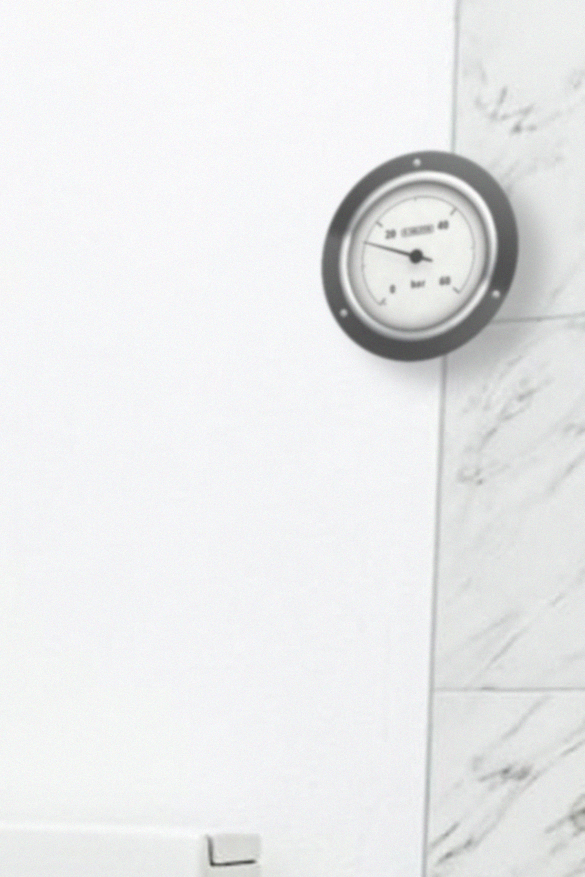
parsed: 15 bar
